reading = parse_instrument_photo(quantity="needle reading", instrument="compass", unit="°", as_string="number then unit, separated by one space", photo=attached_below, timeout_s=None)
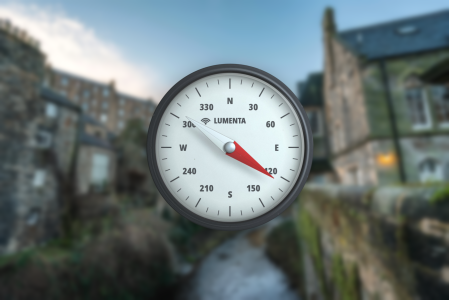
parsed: 125 °
